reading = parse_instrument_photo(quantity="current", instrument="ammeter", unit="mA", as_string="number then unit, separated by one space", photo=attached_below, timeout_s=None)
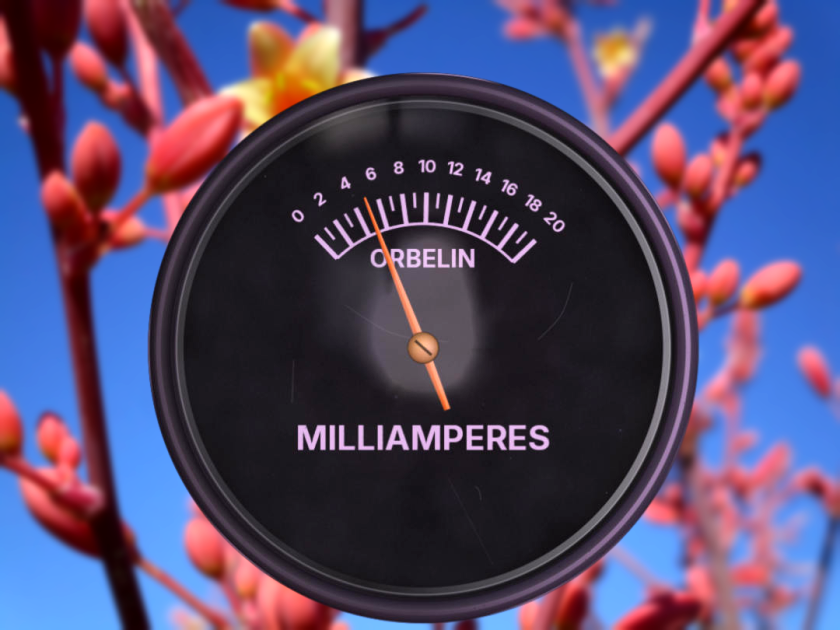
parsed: 5 mA
